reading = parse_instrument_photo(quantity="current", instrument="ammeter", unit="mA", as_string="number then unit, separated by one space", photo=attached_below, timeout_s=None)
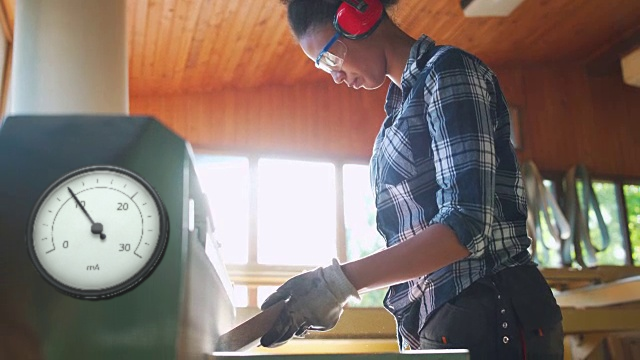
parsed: 10 mA
